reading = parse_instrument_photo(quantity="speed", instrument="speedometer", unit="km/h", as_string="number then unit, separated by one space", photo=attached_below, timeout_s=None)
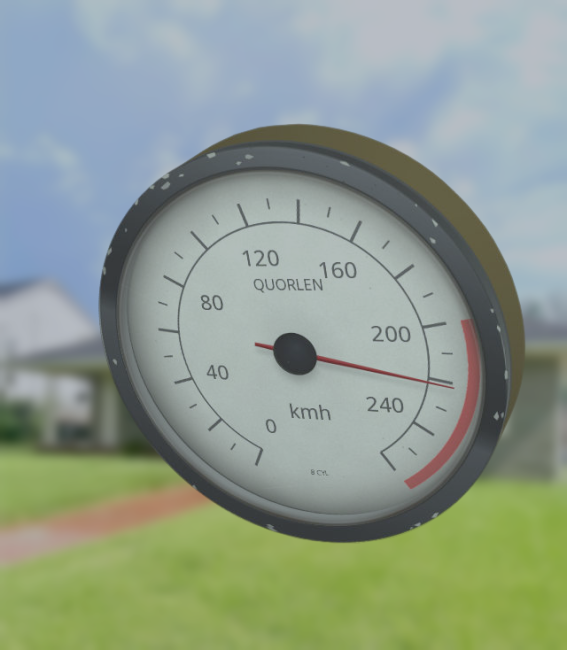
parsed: 220 km/h
